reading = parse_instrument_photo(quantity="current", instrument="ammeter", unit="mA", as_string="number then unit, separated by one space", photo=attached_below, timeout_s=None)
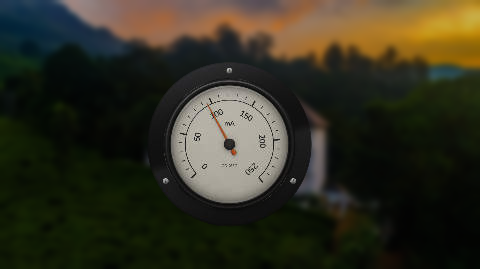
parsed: 95 mA
